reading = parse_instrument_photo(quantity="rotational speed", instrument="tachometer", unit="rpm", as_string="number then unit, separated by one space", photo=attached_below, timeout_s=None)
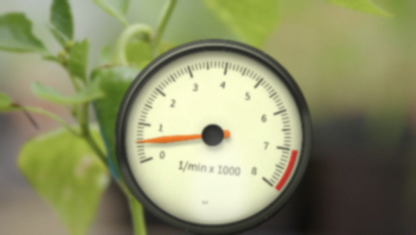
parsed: 500 rpm
